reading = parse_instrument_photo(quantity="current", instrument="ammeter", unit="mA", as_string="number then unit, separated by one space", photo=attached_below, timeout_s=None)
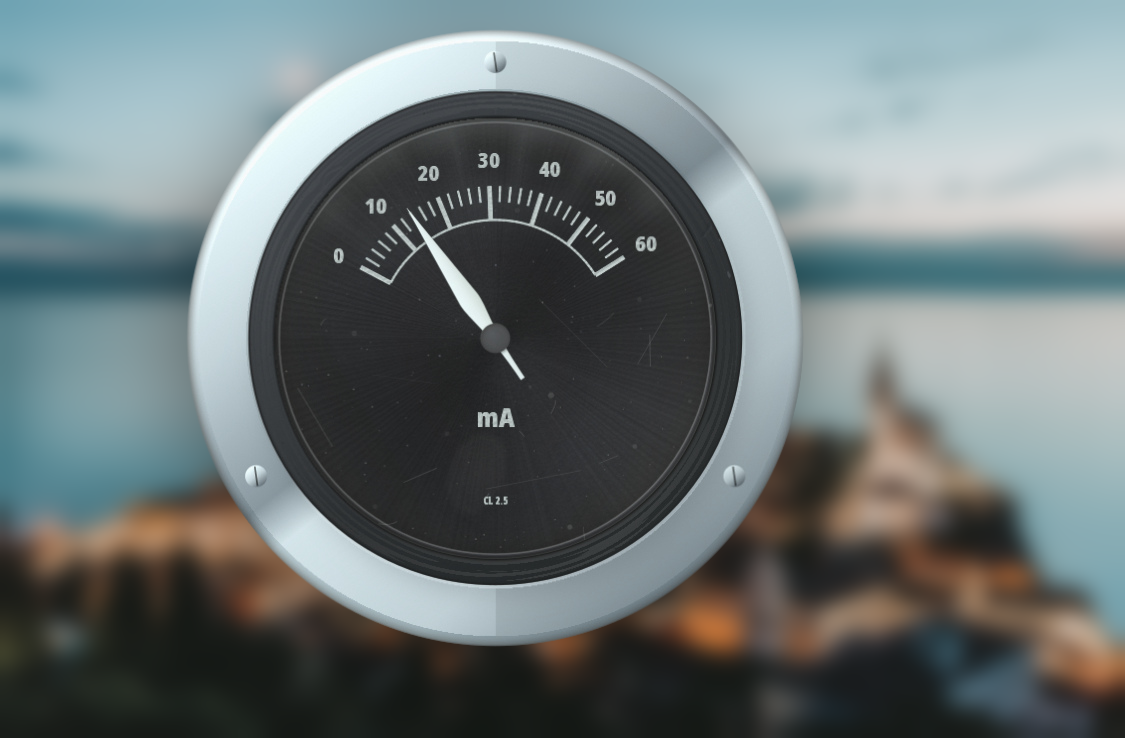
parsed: 14 mA
